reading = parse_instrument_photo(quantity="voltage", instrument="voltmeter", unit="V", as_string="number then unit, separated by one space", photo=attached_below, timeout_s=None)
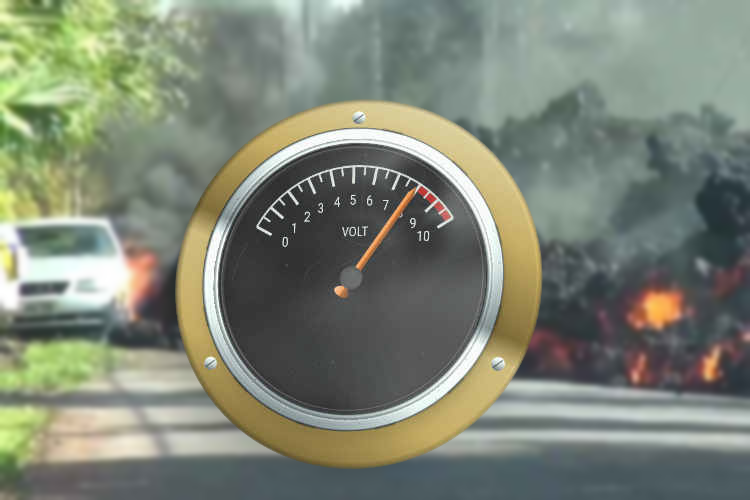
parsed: 8 V
